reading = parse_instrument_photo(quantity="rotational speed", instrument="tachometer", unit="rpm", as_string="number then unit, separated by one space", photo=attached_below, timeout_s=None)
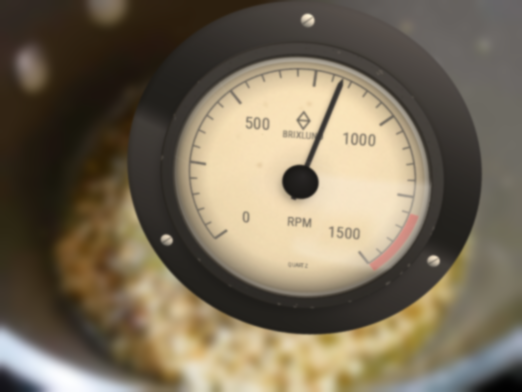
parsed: 825 rpm
